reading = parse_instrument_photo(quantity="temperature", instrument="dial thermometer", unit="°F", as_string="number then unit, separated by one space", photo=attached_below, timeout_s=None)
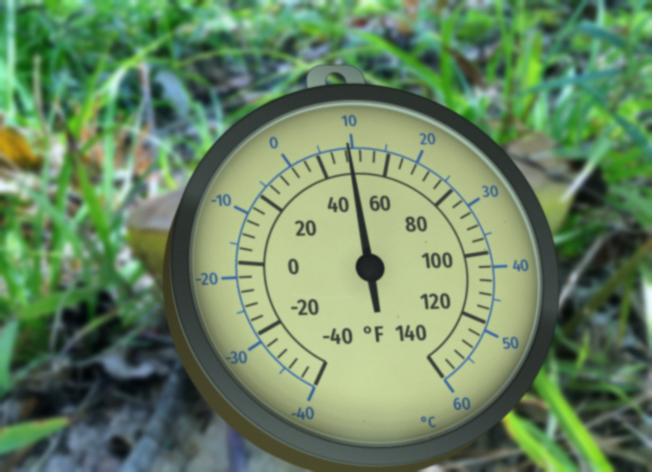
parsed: 48 °F
